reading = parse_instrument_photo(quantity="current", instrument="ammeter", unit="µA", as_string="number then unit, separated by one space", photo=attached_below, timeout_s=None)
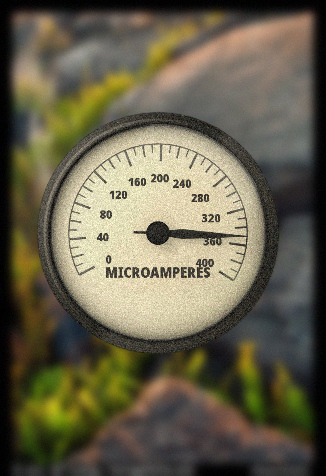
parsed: 350 µA
